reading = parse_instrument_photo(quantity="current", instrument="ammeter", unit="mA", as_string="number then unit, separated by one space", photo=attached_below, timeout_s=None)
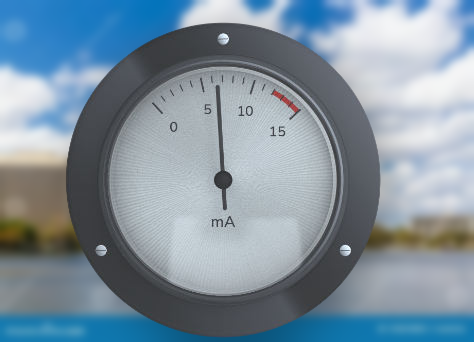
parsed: 6.5 mA
